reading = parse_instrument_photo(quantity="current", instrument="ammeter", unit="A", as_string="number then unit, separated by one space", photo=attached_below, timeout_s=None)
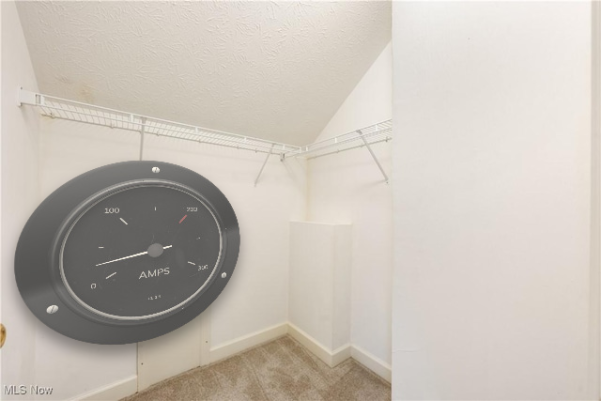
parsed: 25 A
